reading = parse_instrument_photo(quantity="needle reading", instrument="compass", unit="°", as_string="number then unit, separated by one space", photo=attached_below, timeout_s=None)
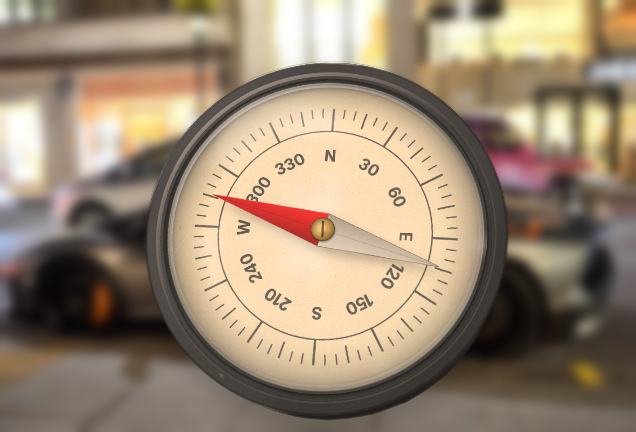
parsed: 285 °
